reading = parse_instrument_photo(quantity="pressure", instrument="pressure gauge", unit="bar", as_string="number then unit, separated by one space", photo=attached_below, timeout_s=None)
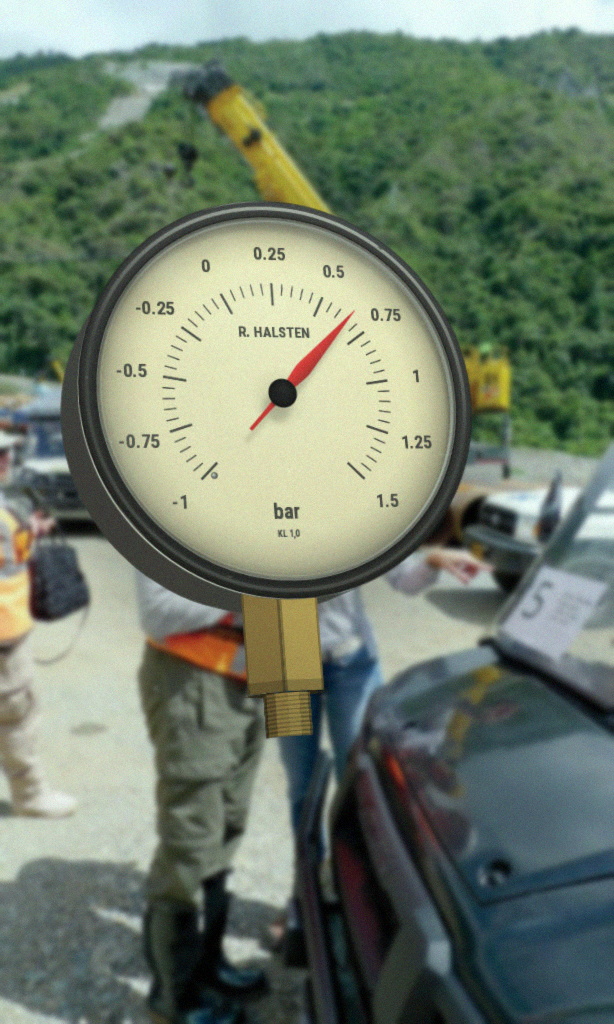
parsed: 0.65 bar
